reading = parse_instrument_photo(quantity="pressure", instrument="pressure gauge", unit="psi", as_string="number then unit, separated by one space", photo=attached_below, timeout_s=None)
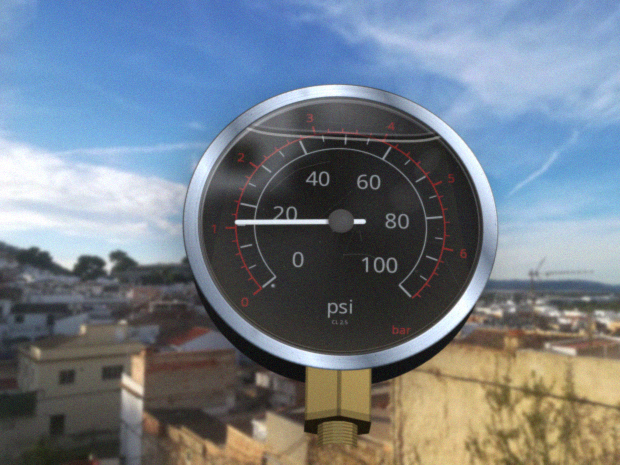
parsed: 15 psi
